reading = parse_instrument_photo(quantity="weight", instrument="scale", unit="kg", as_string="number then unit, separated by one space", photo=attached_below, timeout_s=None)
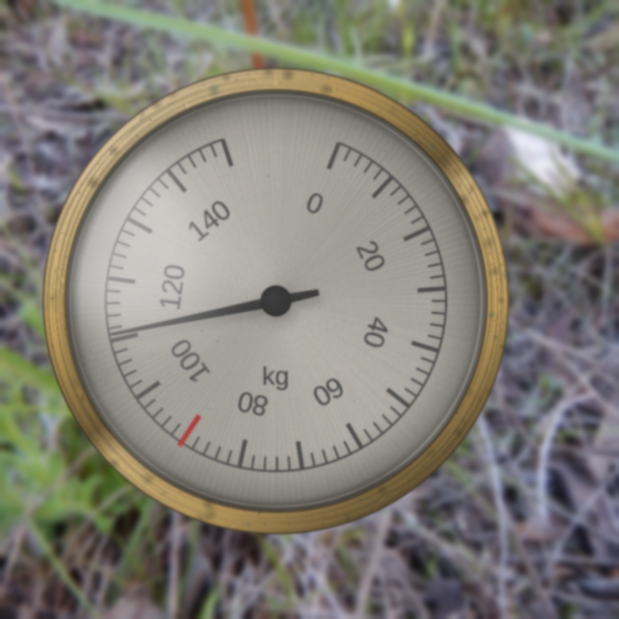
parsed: 111 kg
